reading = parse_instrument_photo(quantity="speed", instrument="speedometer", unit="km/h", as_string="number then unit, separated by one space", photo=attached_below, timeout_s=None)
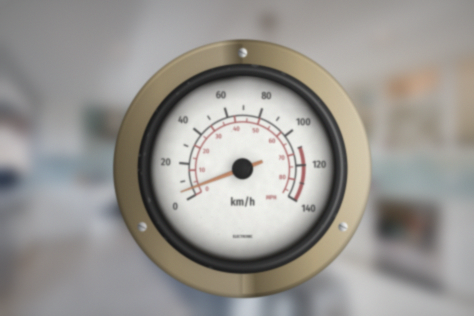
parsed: 5 km/h
